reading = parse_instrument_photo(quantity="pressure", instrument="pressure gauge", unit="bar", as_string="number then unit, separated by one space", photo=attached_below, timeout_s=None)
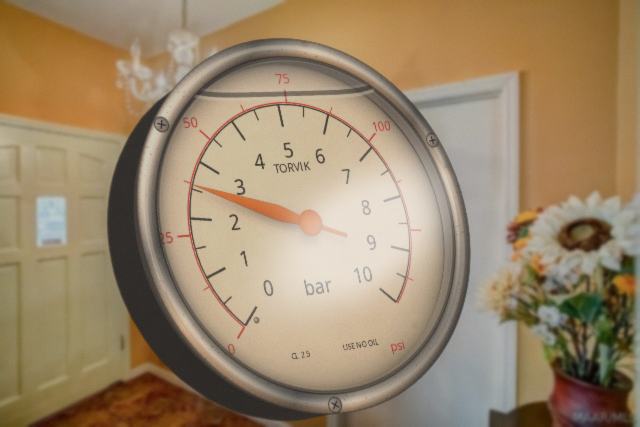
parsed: 2.5 bar
